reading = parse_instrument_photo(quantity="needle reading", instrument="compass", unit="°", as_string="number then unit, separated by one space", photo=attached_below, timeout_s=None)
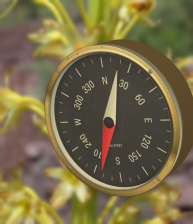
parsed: 200 °
